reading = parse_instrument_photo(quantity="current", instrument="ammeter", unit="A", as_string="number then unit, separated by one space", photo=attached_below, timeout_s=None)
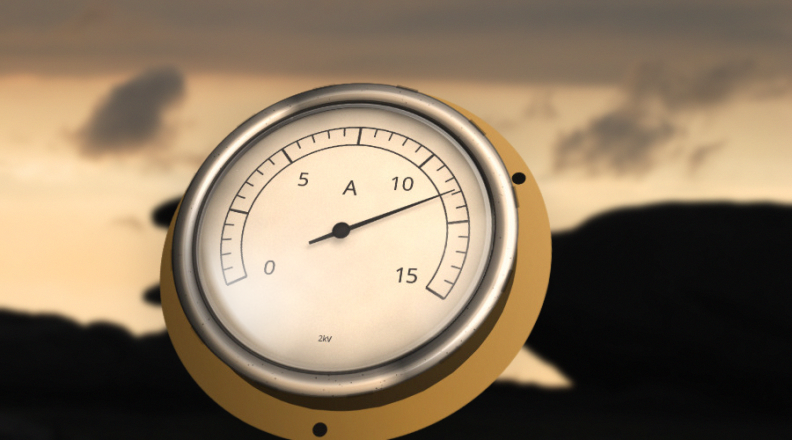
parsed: 11.5 A
